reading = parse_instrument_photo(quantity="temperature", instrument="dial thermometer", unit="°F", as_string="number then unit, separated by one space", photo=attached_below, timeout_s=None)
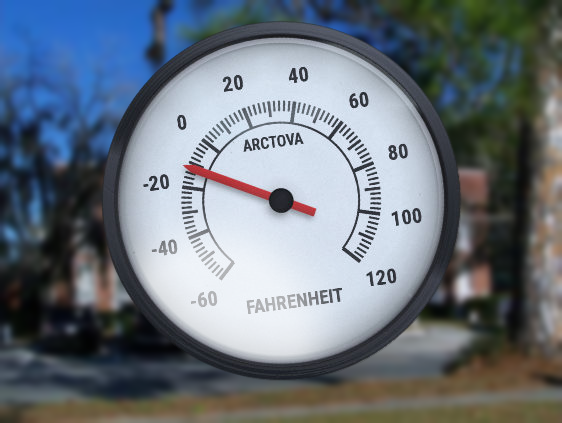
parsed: -12 °F
